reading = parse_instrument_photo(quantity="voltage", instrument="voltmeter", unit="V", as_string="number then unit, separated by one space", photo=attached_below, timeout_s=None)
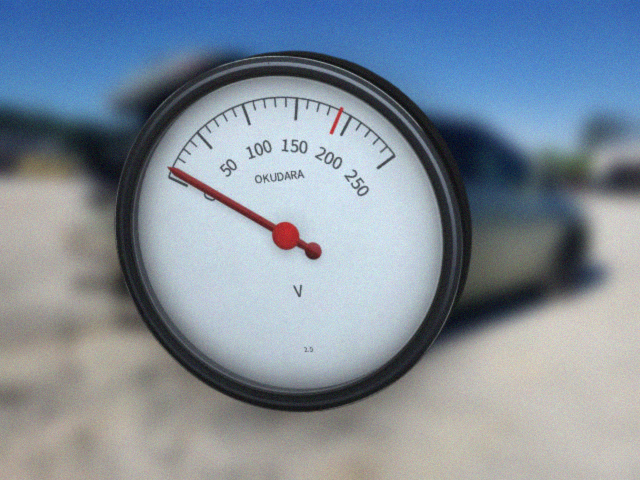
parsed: 10 V
